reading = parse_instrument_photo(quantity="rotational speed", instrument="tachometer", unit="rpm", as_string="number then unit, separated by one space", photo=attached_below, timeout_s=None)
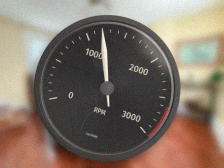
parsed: 1200 rpm
